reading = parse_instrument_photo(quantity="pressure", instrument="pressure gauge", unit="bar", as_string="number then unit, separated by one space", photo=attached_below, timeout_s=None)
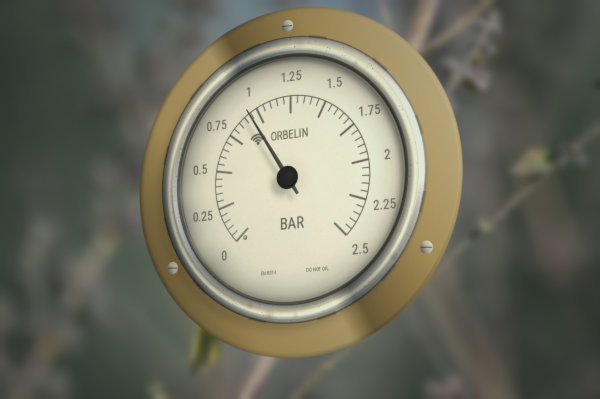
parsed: 0.95 bar
